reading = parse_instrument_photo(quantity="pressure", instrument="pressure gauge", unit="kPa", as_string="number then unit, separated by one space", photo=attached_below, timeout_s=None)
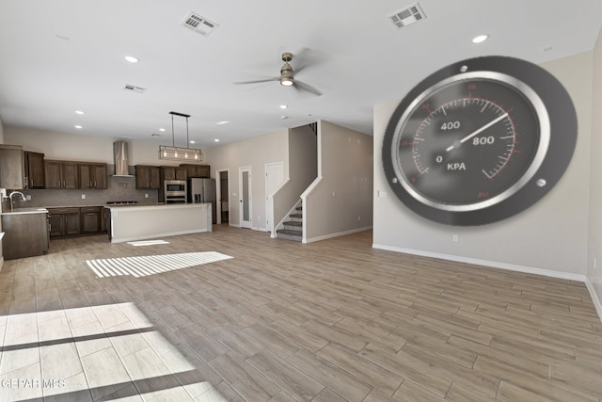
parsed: 700 kPa
